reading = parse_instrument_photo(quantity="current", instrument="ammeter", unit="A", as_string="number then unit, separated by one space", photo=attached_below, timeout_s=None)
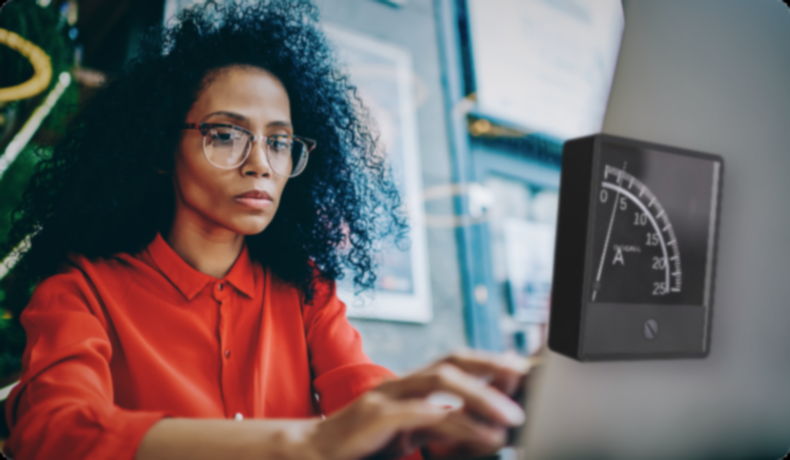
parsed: 2.5 A
